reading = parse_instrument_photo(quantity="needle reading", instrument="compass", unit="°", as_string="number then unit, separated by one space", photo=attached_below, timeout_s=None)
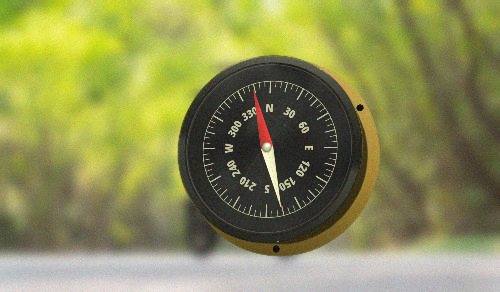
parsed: 345 °
